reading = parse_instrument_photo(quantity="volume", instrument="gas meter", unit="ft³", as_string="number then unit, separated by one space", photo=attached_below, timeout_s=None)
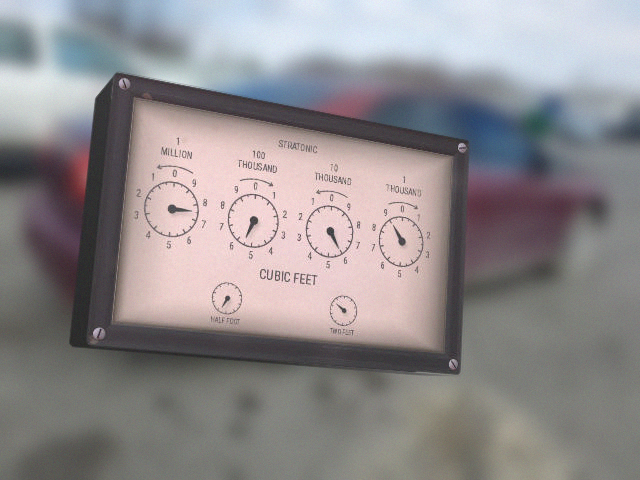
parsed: 755900 ft³
